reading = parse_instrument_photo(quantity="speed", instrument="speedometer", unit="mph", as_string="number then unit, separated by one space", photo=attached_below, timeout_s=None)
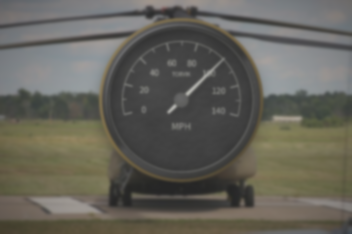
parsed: 100 mph
